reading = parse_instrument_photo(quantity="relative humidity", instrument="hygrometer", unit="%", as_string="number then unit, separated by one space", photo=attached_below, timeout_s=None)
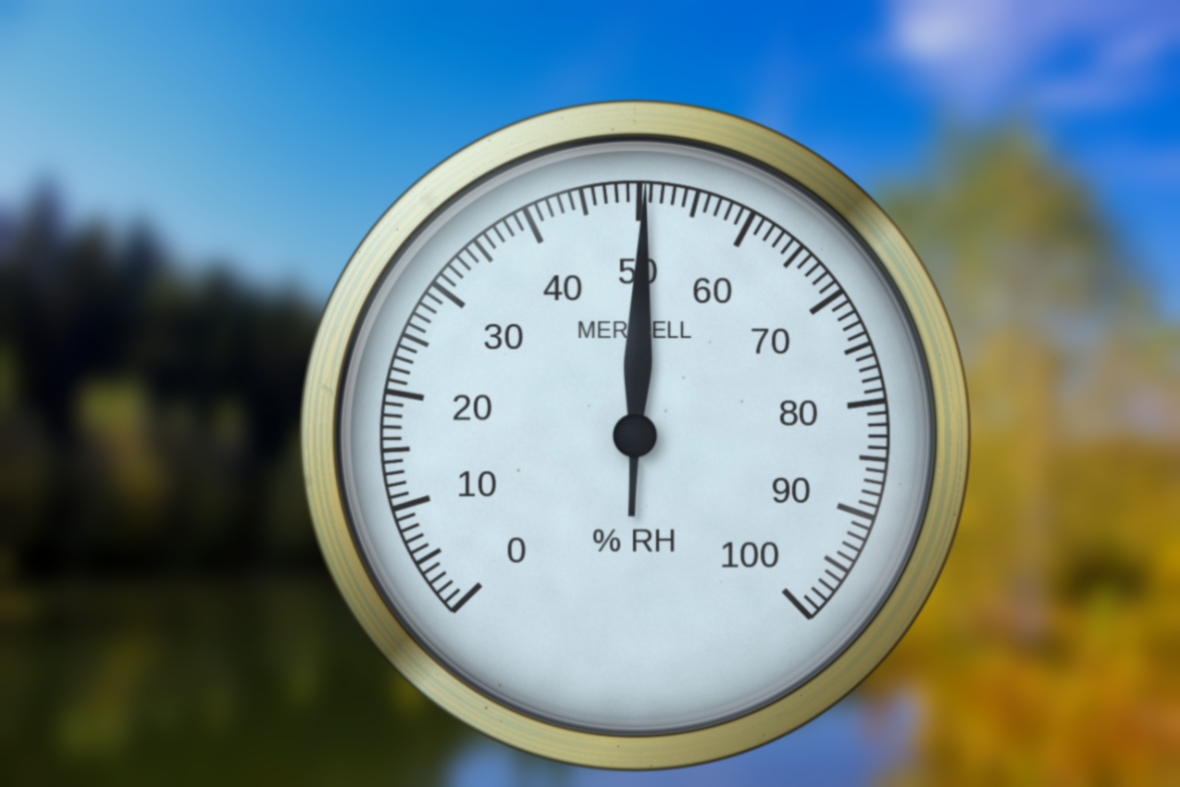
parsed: 50.5 %
